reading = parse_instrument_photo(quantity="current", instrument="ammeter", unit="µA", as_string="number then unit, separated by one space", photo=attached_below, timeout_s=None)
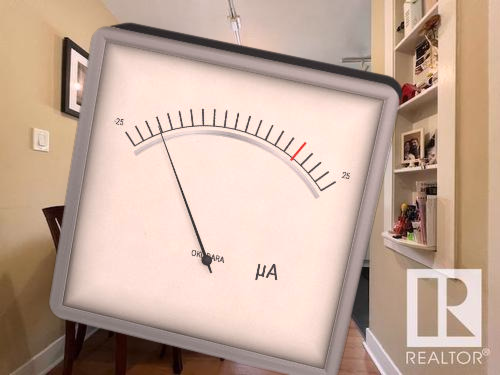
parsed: -17.5 µA
